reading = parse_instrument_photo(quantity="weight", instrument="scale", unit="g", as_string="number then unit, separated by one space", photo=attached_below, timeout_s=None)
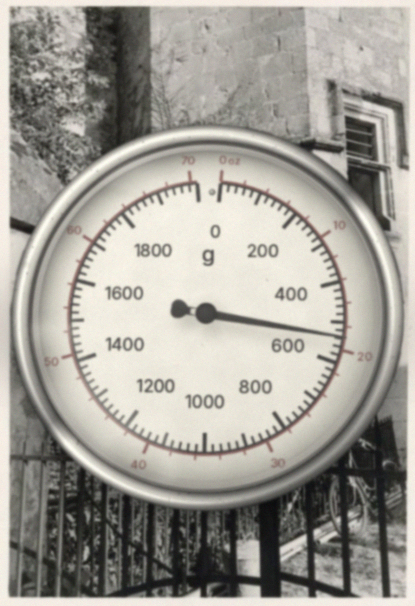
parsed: 540 g
